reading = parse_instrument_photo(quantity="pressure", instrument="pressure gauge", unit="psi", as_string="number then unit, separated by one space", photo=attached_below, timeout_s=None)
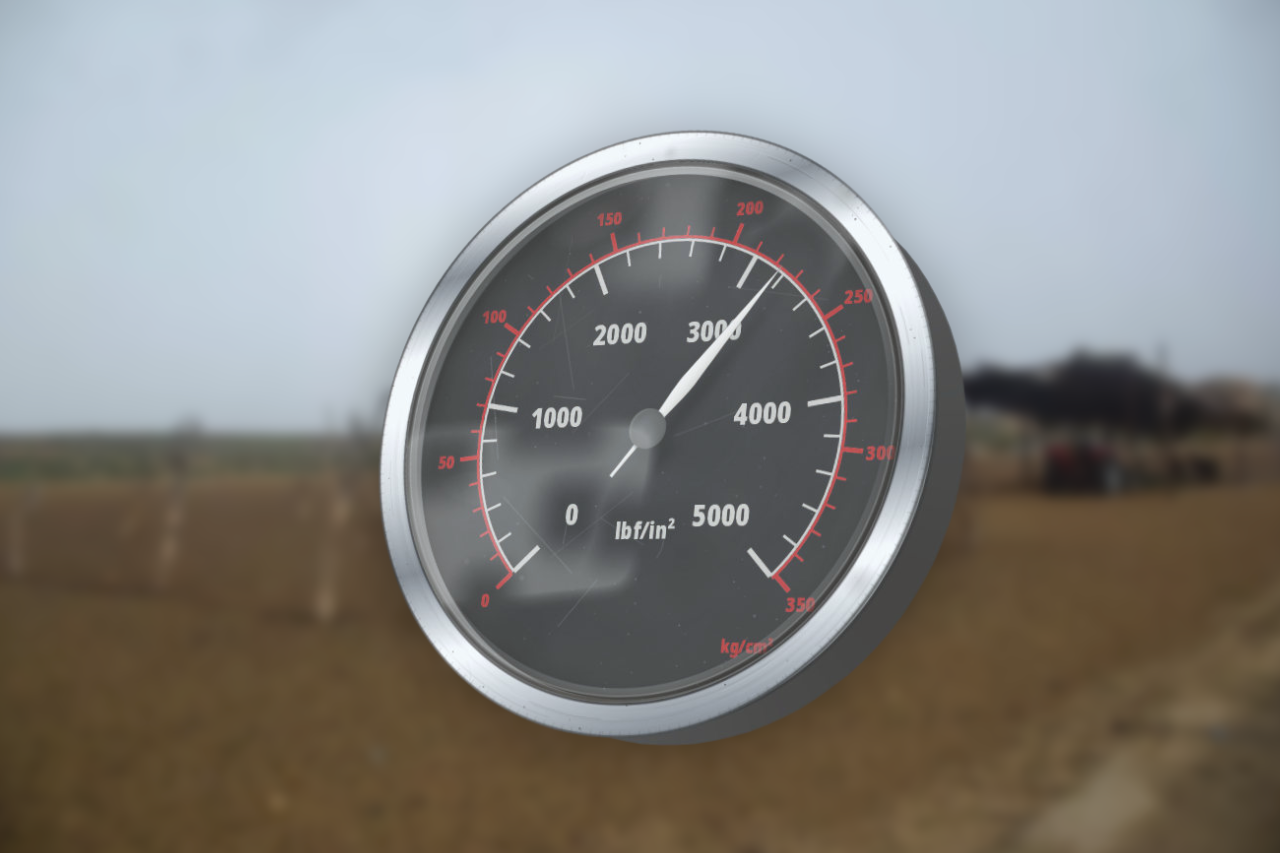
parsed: 3200 psi
